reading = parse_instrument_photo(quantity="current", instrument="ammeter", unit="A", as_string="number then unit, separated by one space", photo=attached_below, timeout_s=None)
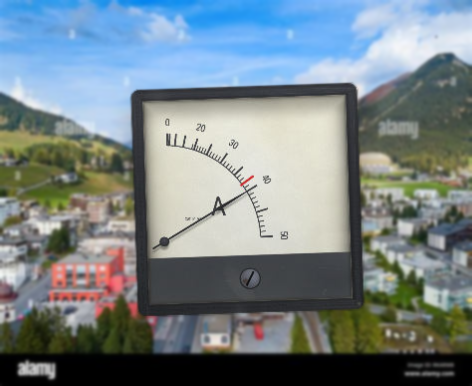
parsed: 40 A
